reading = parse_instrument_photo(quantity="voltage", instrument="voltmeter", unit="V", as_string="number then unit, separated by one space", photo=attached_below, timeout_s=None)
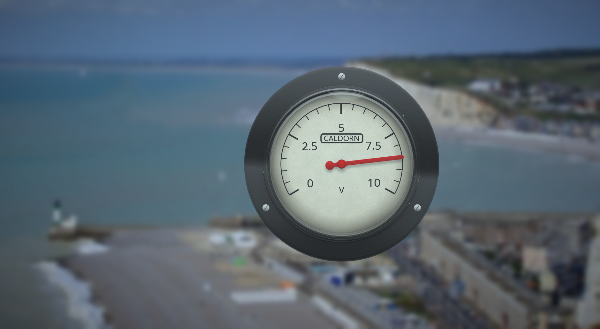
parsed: 8.5 V
